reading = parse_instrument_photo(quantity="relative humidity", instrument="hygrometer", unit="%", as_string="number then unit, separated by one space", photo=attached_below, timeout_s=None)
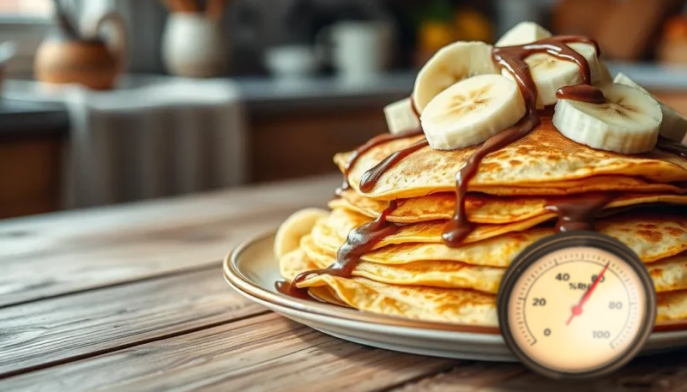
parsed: 60 %
